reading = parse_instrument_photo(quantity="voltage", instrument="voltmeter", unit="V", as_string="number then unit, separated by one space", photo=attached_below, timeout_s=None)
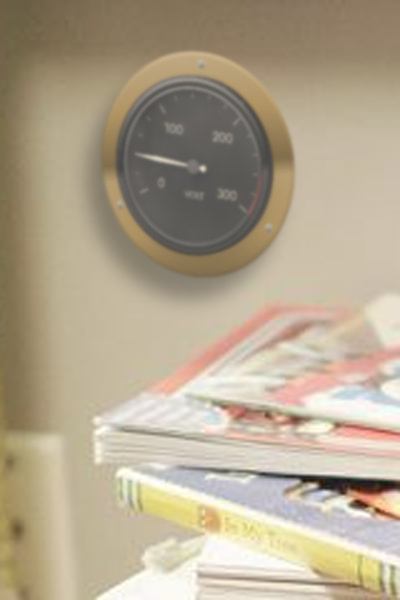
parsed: 40 V
